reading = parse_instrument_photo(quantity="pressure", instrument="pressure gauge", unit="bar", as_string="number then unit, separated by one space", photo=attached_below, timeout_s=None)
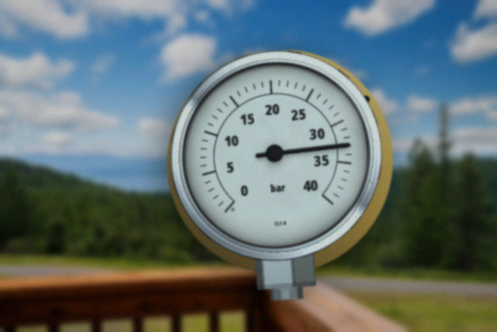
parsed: 33 bar
